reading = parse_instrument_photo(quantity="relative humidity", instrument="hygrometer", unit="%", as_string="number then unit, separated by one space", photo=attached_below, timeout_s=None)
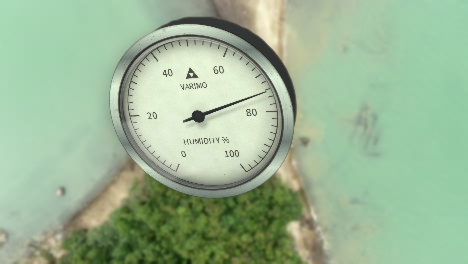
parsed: 74 %
